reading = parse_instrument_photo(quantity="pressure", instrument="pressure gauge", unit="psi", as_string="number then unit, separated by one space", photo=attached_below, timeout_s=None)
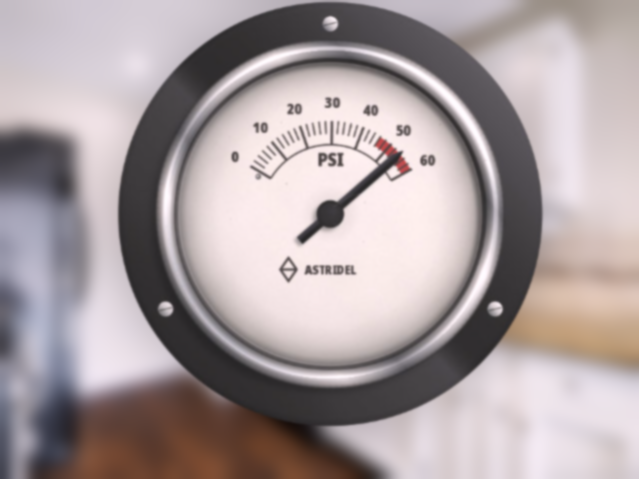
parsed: 54 psi
